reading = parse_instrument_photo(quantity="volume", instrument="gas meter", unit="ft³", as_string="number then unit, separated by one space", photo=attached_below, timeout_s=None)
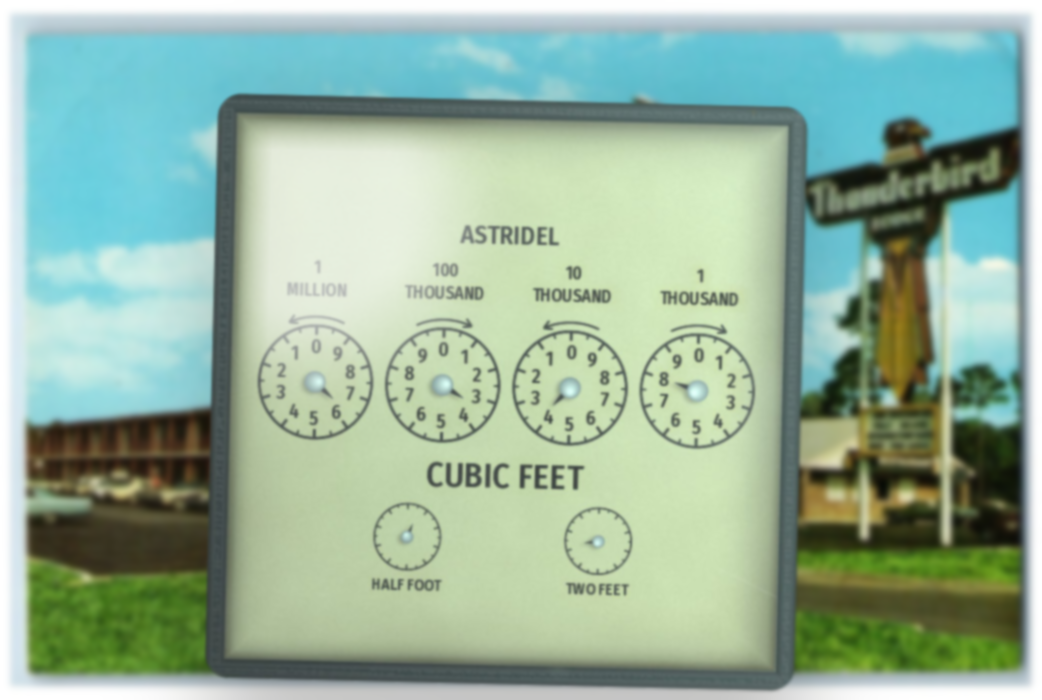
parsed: 633800 ft³
